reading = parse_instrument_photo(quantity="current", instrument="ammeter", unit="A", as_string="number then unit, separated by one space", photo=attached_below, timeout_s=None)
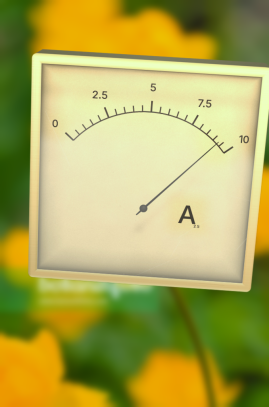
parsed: 9.25 A
